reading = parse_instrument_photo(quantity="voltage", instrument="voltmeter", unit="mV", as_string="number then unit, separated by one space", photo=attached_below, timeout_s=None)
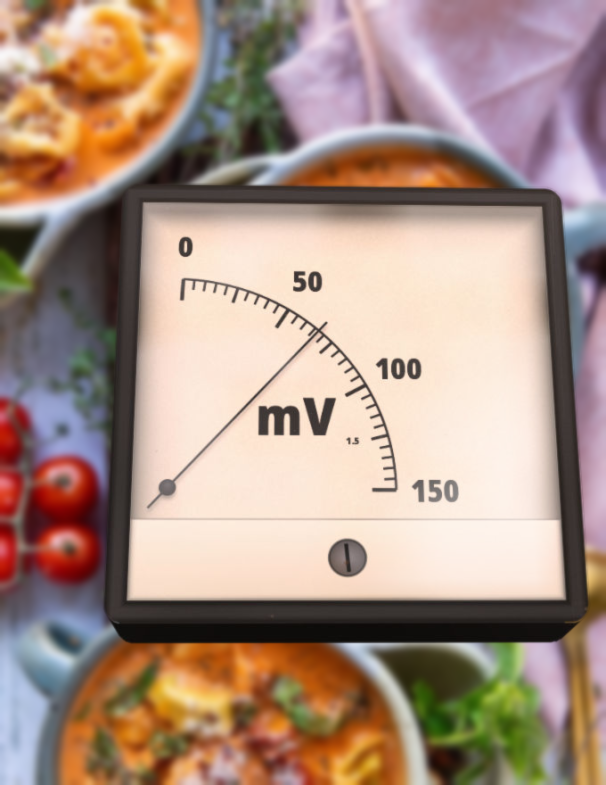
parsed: 67.5 mV
